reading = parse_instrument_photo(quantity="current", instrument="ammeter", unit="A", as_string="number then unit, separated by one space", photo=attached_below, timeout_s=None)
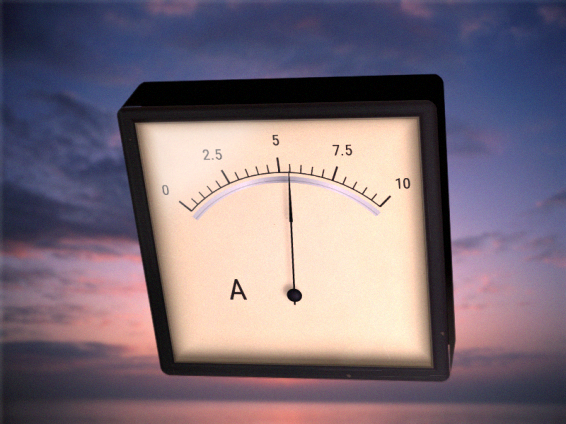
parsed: 5.5 A
